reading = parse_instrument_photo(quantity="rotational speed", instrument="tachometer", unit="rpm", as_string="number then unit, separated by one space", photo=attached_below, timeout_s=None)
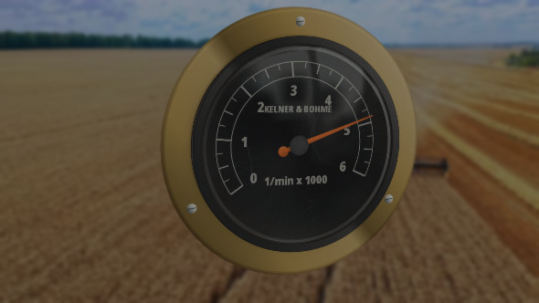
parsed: 4875 rpm
